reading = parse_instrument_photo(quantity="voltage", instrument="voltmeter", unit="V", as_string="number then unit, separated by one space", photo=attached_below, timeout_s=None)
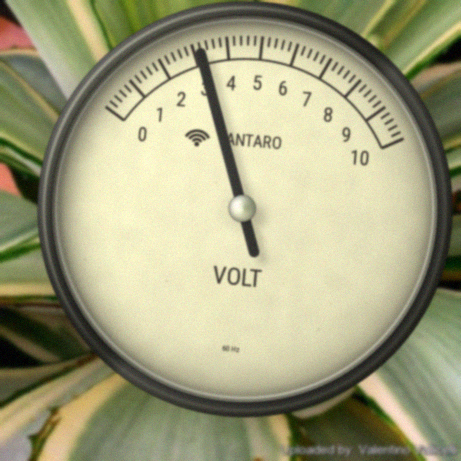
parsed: 3.2 V
